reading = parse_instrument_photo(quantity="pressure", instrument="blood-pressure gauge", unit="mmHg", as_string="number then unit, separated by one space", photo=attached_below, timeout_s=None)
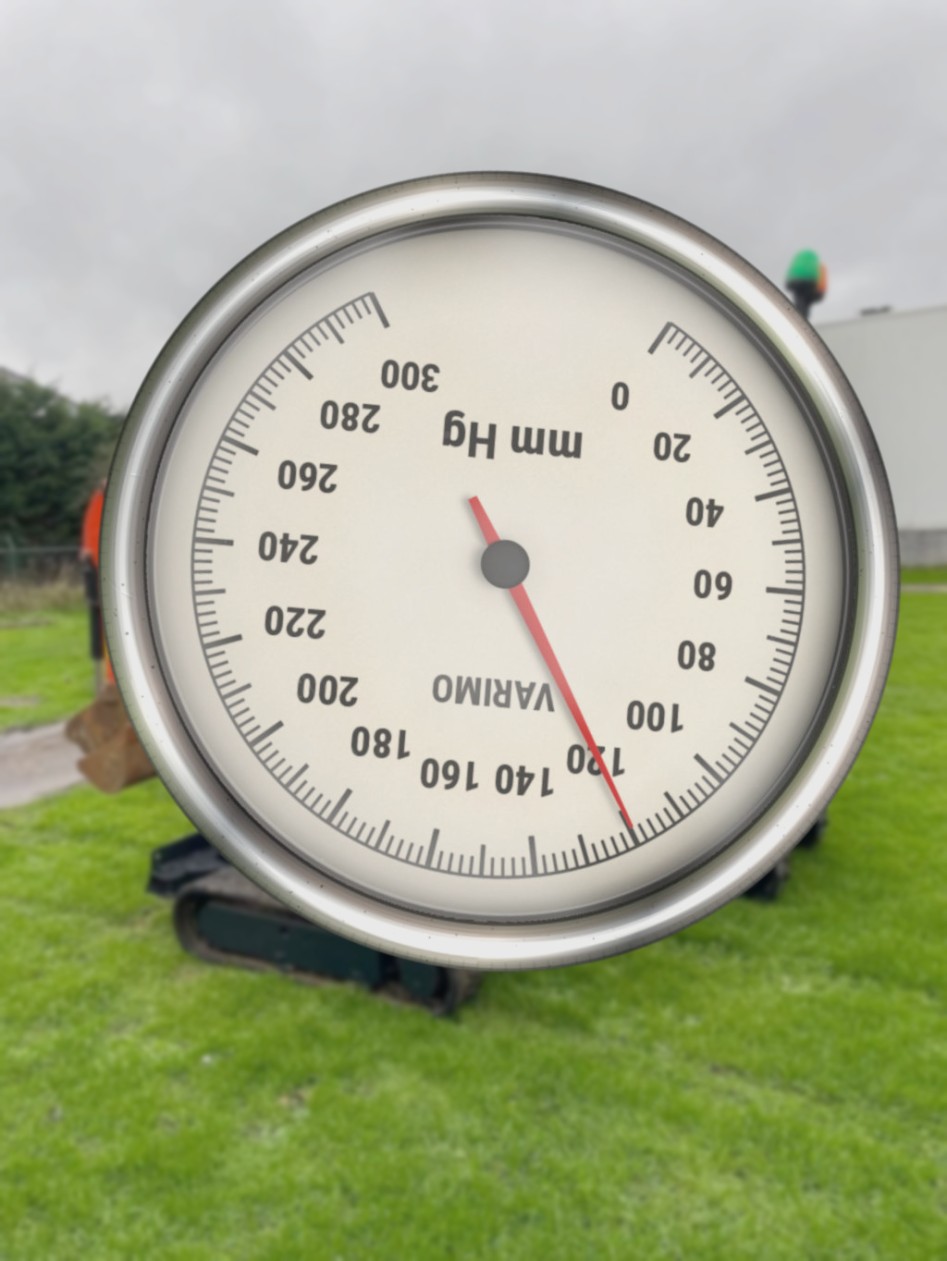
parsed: 120 mmHg
